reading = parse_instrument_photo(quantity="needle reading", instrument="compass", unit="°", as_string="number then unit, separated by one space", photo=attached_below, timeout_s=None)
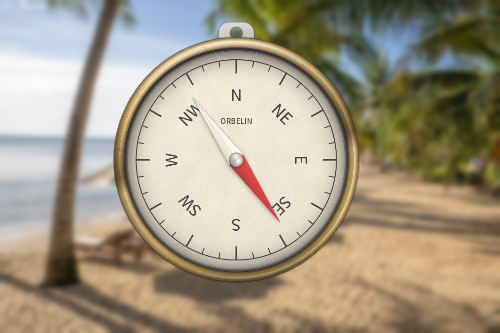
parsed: 145 °
